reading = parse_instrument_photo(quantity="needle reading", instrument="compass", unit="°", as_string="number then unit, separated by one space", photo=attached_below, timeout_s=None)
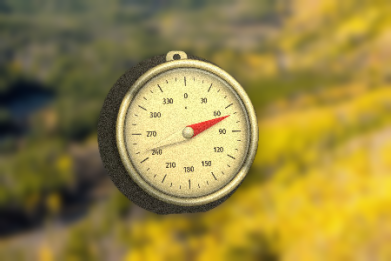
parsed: 70 °
